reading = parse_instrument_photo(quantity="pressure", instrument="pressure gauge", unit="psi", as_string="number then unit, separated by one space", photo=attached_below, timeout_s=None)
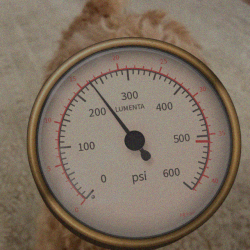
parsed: 230 psi
